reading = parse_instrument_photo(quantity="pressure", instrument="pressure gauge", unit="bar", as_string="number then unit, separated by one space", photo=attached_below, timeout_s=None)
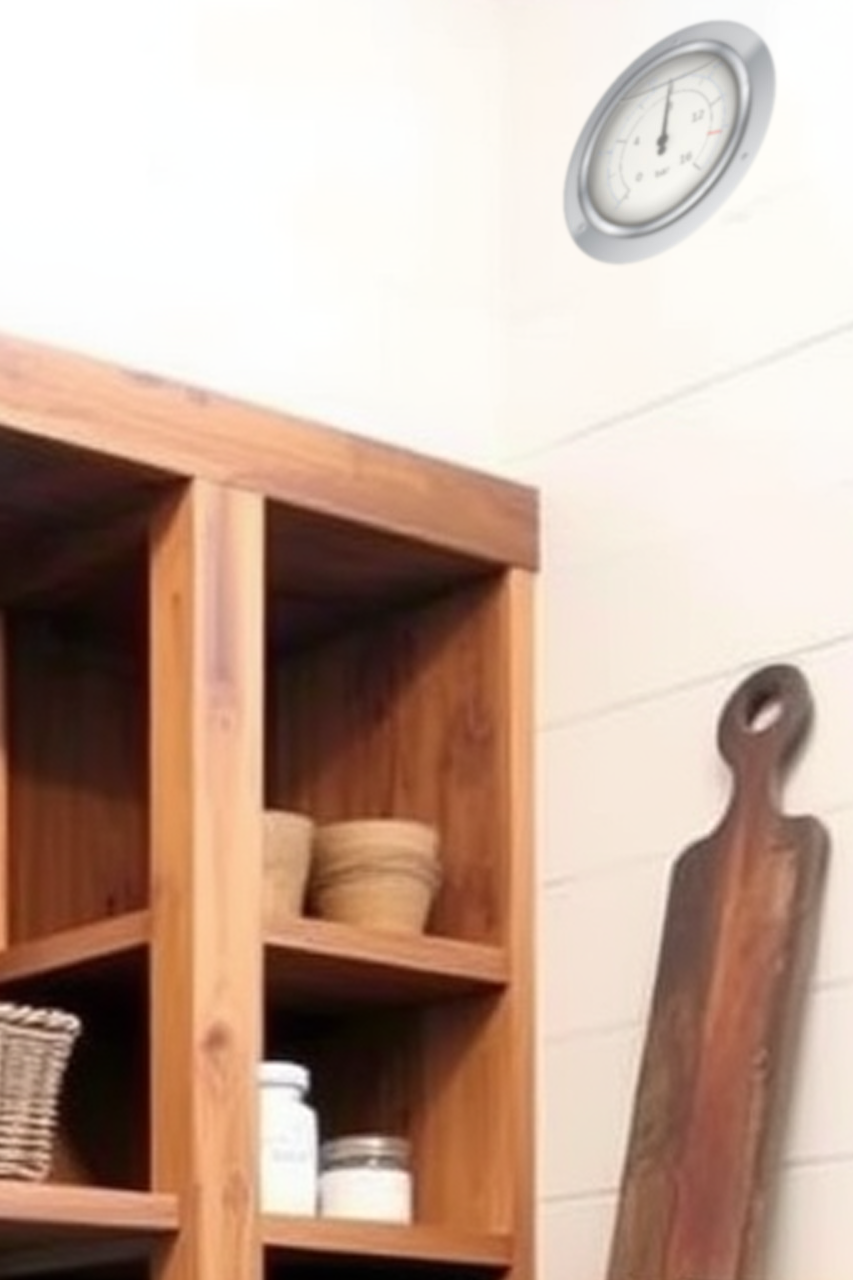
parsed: 8 bar
